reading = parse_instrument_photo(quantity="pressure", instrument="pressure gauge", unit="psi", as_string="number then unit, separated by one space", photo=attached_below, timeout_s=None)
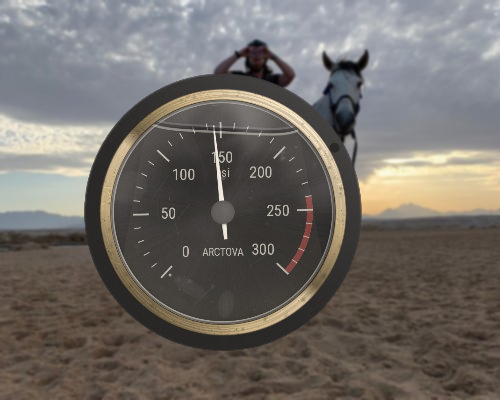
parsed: 145 psi
